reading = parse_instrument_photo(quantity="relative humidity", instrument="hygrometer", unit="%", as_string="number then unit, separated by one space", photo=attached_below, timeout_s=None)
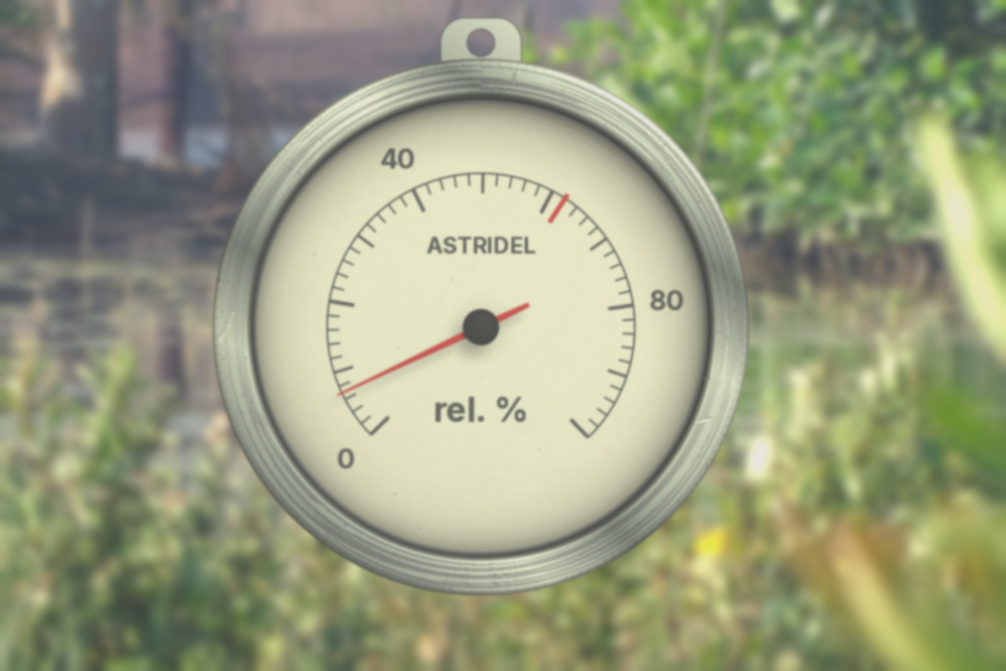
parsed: 7 %
